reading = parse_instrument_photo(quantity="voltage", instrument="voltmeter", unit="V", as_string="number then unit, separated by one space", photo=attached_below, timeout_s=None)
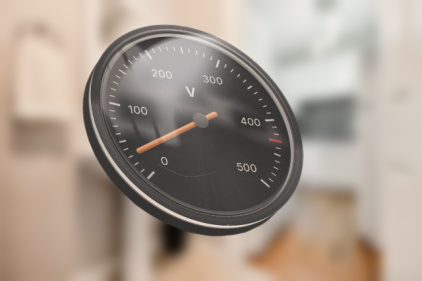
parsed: 30 V
